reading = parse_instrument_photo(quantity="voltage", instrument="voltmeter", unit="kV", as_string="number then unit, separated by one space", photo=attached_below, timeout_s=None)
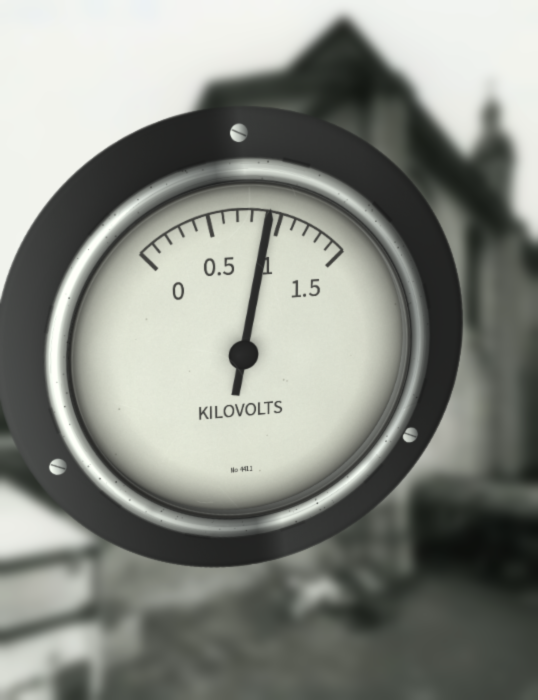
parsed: 0.9 kV
